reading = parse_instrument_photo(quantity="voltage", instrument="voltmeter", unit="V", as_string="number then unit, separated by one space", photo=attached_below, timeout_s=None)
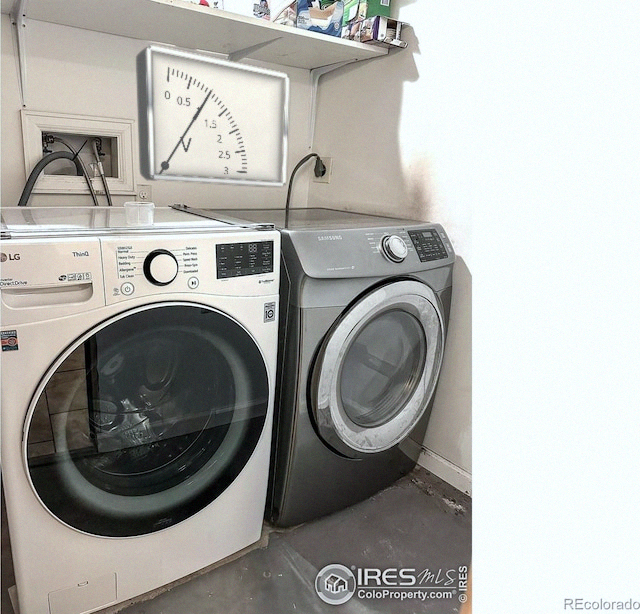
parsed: 1 V
